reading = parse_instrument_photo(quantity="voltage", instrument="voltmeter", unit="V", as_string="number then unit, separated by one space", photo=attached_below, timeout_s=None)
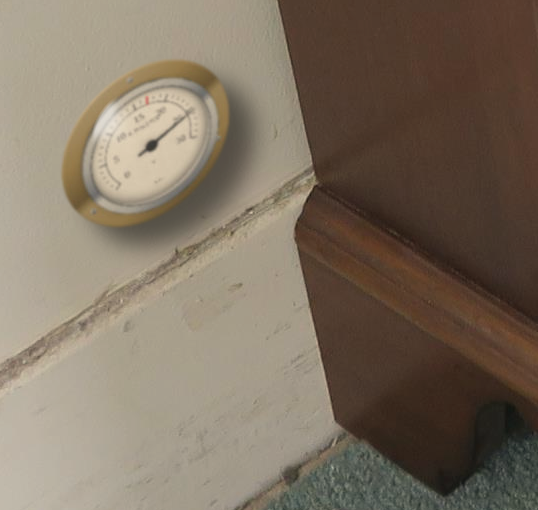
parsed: 25 V
